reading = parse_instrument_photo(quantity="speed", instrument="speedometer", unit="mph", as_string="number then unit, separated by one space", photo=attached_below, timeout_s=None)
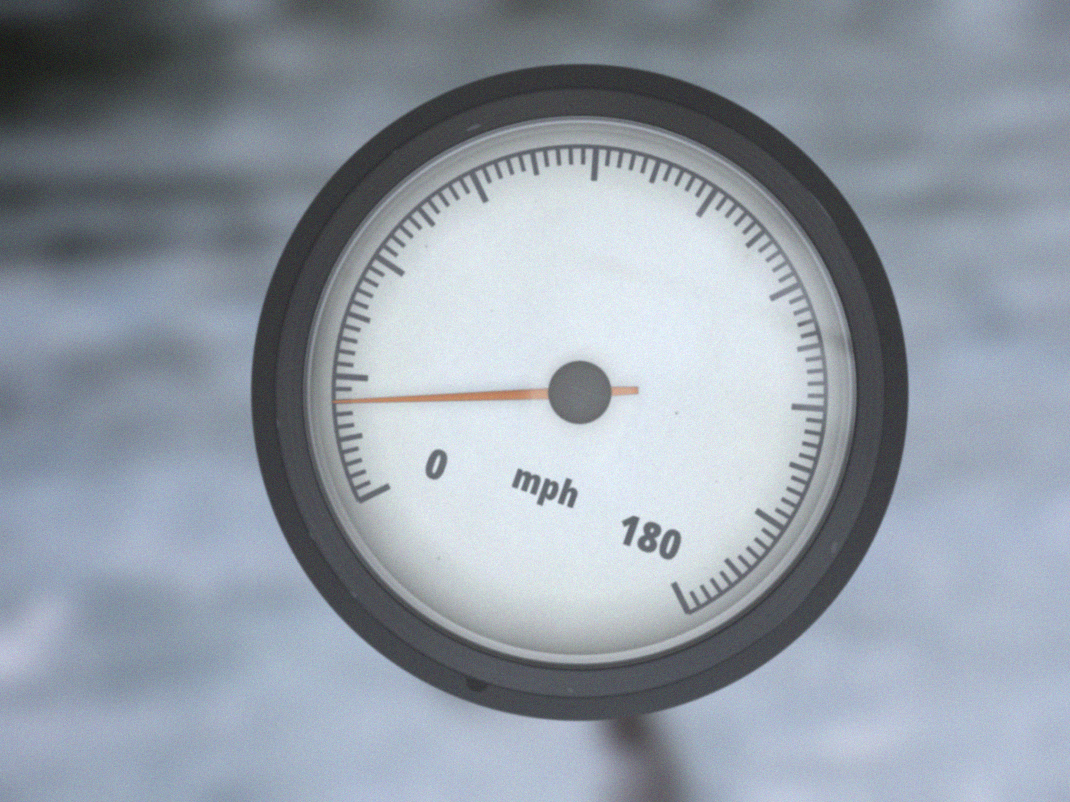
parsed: 16 mph
